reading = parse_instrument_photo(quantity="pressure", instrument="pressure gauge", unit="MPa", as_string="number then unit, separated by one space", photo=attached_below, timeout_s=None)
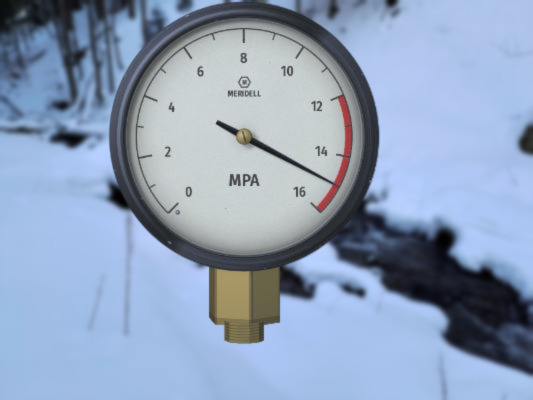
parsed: 15 MPa
